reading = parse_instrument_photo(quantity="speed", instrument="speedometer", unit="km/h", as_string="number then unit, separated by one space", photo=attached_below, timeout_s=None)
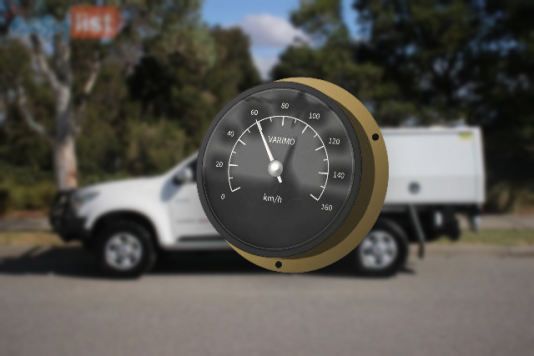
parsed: 60 km/h
